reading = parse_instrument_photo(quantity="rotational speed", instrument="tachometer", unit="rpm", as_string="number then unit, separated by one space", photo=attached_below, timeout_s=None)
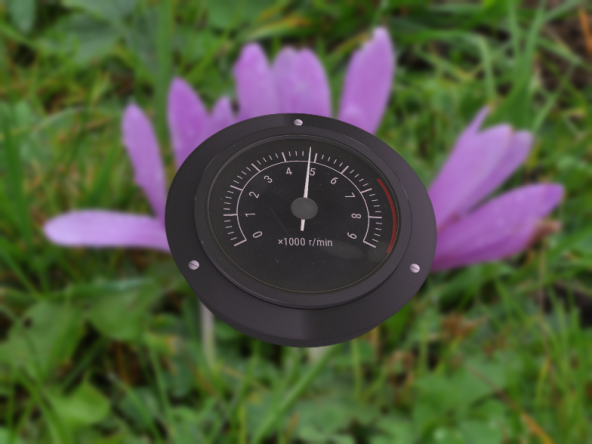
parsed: 4800 rpm
